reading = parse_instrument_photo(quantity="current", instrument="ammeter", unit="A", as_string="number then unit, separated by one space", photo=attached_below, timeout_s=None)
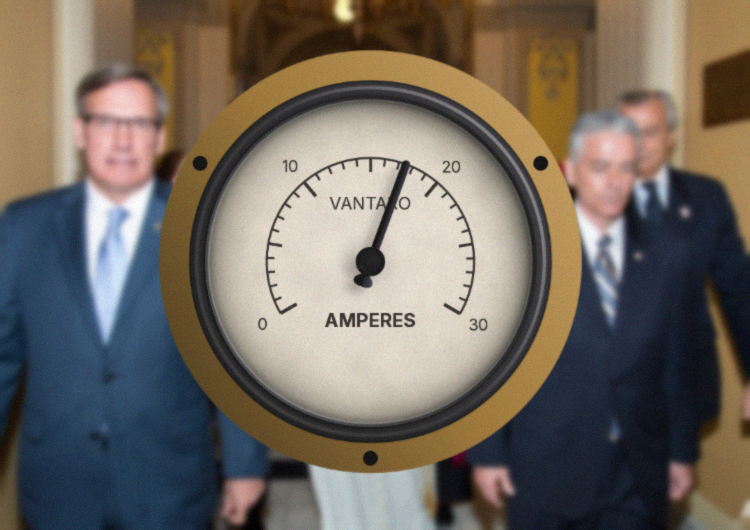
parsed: 17.5 A
